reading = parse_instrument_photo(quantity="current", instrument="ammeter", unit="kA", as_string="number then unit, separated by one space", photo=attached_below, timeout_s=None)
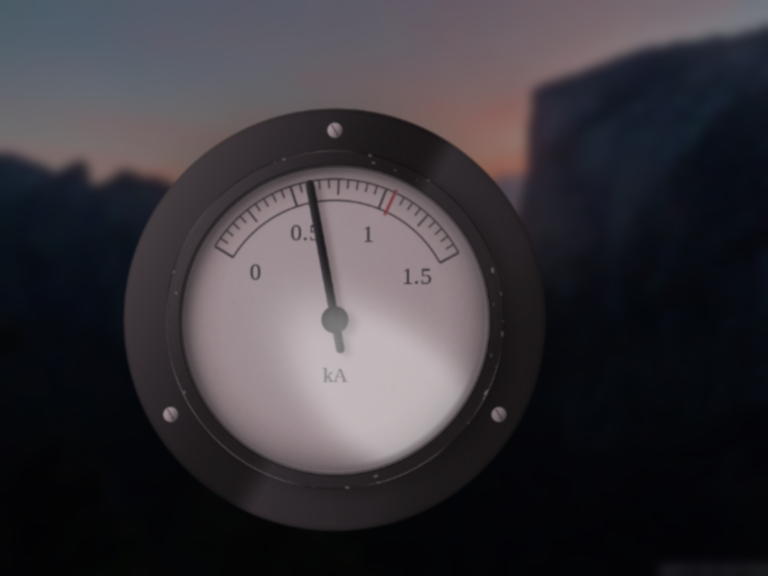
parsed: 0.6 kA
